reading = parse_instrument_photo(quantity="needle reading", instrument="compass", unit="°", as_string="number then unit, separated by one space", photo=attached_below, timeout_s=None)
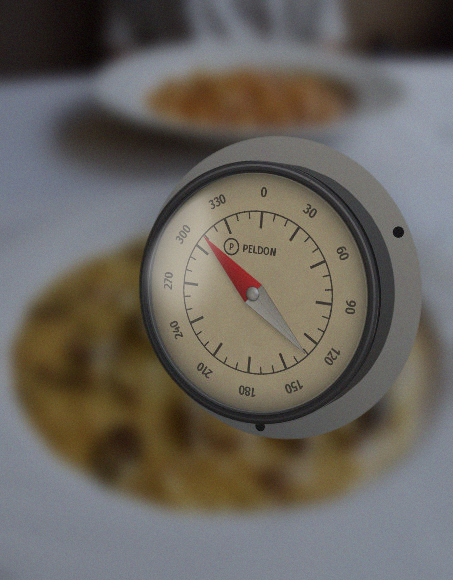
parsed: 310 °
